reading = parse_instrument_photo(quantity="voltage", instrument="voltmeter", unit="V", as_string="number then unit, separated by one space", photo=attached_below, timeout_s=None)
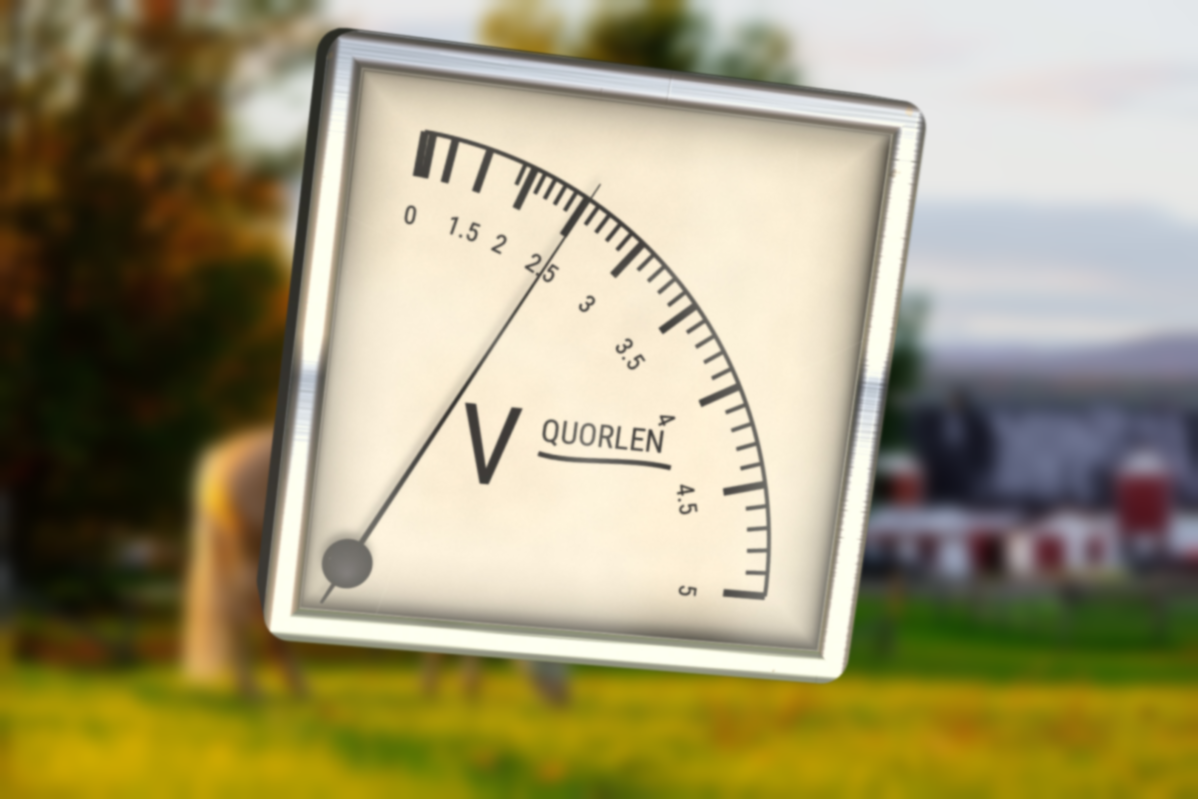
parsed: 2.5 V
